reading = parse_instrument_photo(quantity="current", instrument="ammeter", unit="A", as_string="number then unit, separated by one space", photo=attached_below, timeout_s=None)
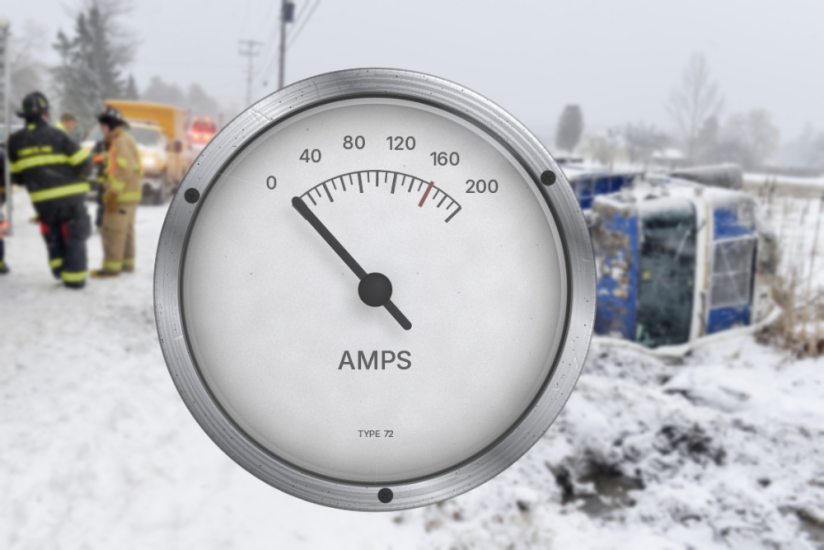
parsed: 5 A
